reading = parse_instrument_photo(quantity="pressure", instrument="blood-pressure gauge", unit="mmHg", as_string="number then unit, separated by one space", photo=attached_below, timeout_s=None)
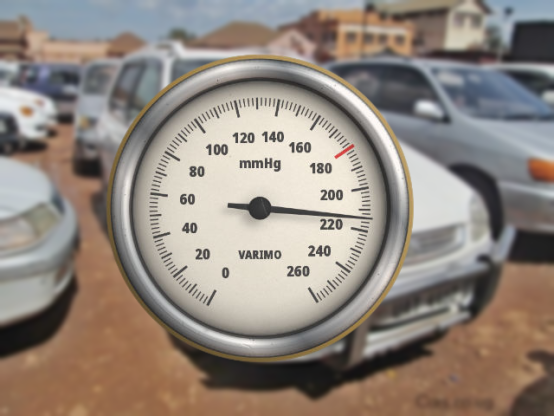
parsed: 214 mmHg
